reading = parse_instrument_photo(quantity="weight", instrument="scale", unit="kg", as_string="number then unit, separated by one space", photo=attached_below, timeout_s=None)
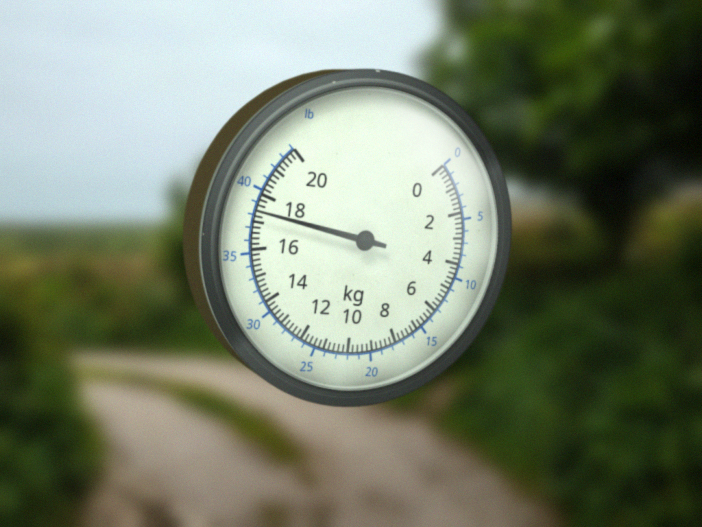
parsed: 17.4 kg
